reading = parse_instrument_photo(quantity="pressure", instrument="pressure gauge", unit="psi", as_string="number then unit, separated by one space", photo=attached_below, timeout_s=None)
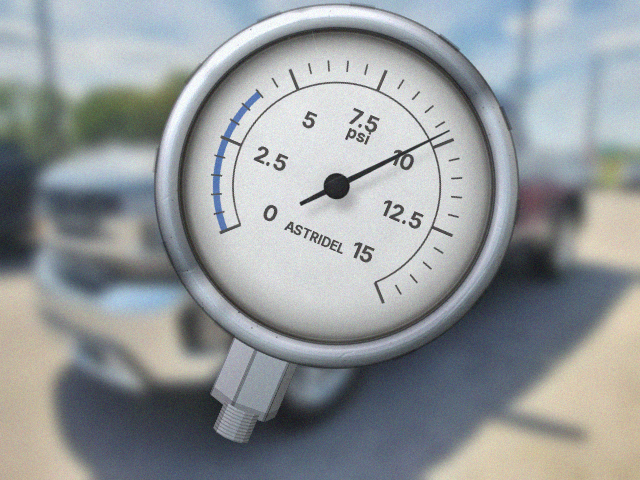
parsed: 9.75 psi
